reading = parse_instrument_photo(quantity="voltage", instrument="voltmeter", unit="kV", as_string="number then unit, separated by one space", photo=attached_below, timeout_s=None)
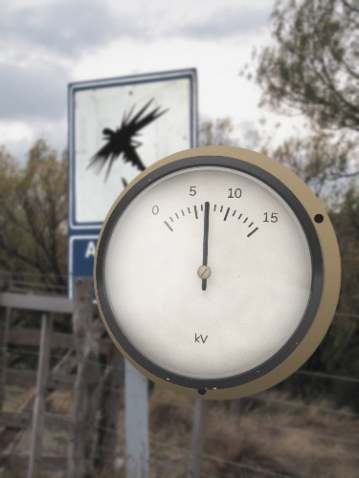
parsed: 7 kV
